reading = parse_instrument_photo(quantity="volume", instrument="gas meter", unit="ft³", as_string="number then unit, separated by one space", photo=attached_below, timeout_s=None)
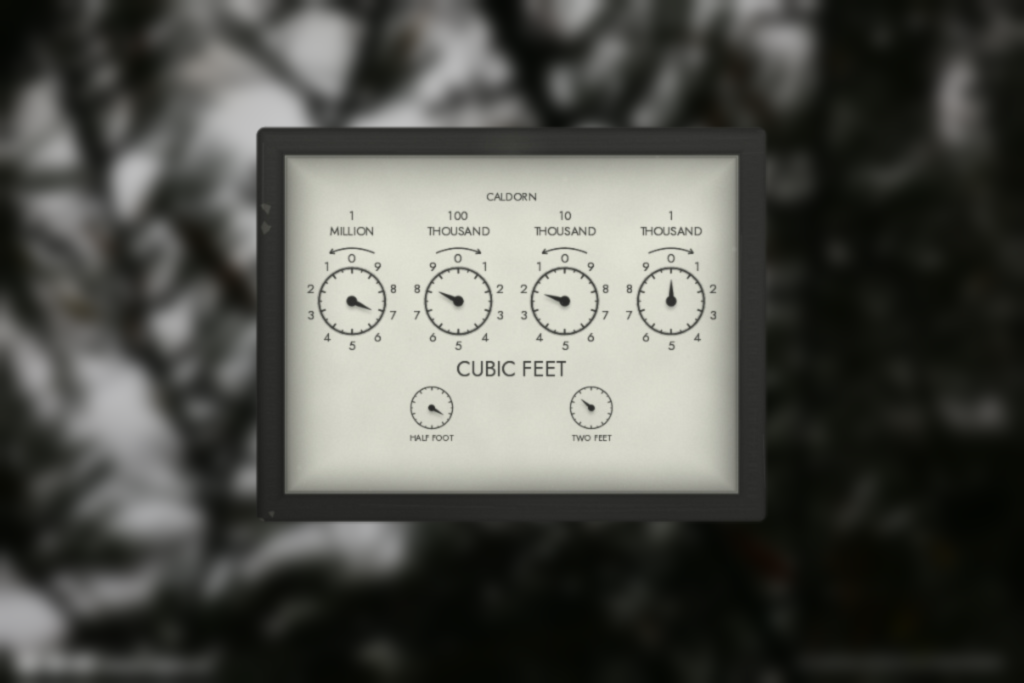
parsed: 682000 ft³
